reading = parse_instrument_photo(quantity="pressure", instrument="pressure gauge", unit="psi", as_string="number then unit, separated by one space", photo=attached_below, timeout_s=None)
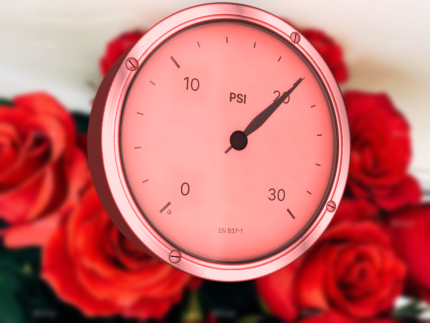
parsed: 20 psi
